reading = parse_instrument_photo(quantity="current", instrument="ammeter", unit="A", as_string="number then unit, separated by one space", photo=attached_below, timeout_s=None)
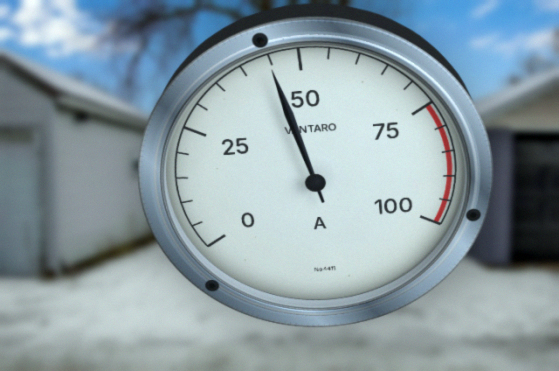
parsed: 45 A
